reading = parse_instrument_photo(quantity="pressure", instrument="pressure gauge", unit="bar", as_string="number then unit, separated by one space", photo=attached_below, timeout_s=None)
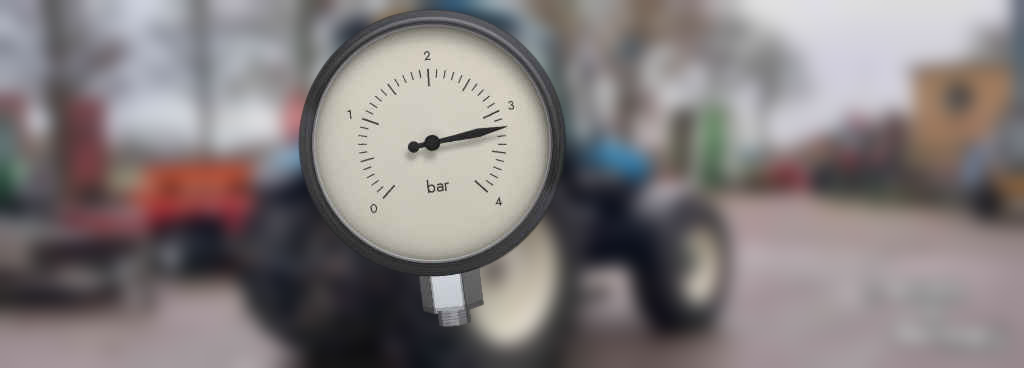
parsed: 3.2 bar
